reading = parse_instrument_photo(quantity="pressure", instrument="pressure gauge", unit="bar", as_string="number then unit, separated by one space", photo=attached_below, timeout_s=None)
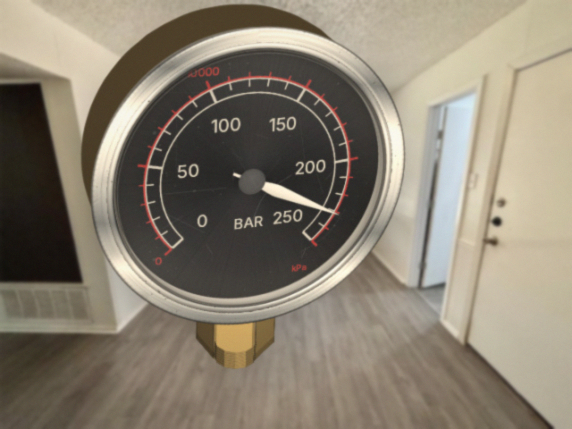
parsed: 230 bar
